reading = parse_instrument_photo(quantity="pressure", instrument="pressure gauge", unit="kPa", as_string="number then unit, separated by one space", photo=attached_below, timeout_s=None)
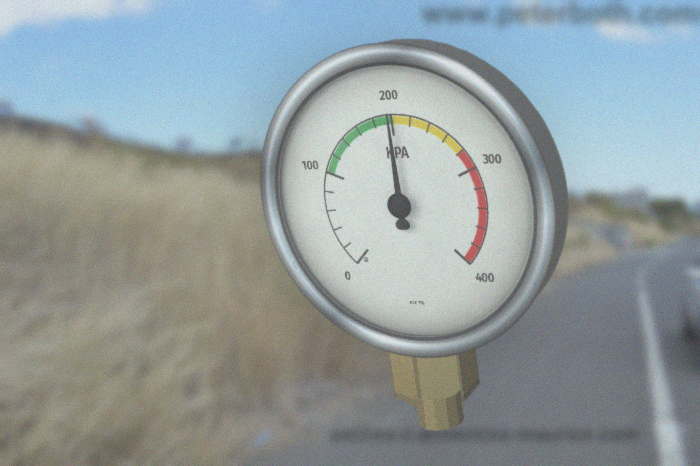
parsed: 200 kPa
